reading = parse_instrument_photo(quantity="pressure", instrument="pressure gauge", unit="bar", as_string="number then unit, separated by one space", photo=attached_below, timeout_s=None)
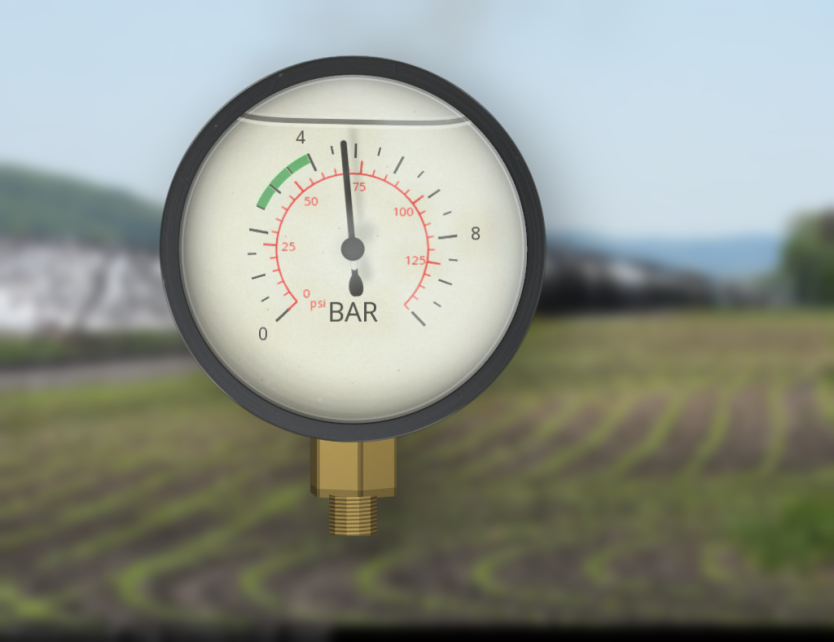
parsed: 4.75 bar
